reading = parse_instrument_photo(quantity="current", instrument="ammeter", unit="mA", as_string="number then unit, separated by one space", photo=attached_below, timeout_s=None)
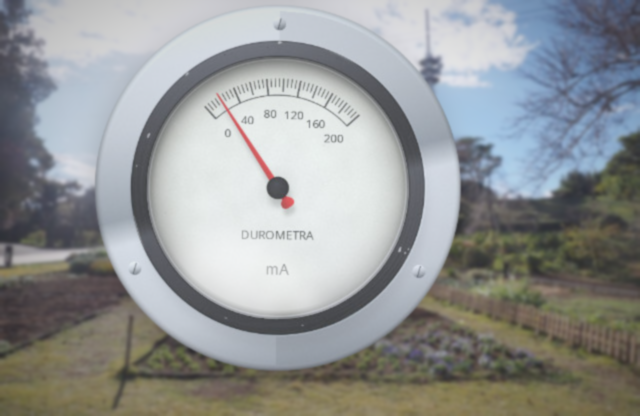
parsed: 20 mA
